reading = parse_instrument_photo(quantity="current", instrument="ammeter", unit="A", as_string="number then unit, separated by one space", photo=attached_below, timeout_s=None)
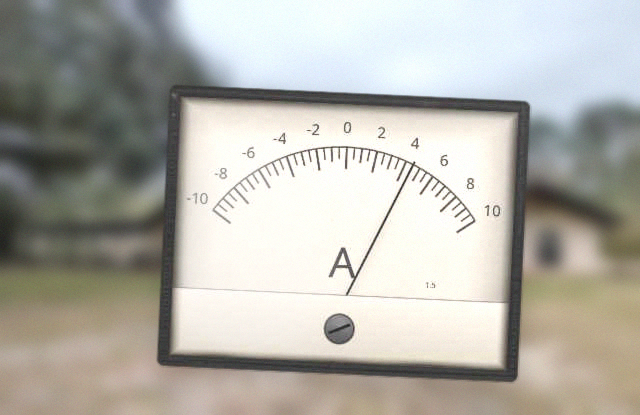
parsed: 4.5 A
